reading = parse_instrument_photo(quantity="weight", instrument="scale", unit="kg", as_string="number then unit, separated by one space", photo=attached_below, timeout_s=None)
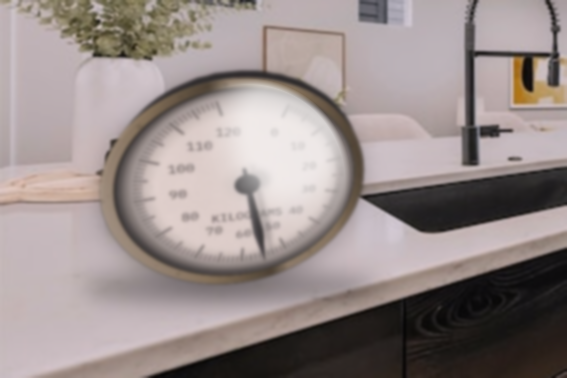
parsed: 55 kg
